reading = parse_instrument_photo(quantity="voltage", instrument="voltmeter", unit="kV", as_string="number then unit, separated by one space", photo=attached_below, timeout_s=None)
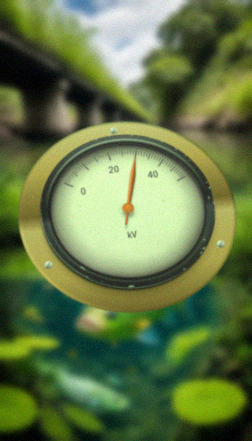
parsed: 30 kV
